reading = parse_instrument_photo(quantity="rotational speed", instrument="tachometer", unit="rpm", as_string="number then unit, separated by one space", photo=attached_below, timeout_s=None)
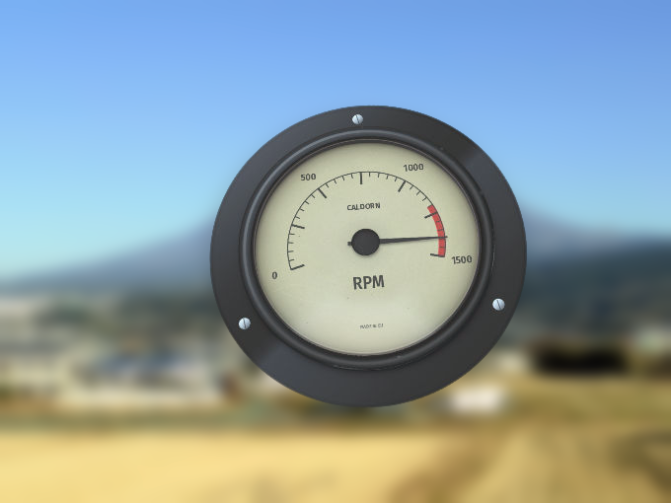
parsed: 1400 rpm
